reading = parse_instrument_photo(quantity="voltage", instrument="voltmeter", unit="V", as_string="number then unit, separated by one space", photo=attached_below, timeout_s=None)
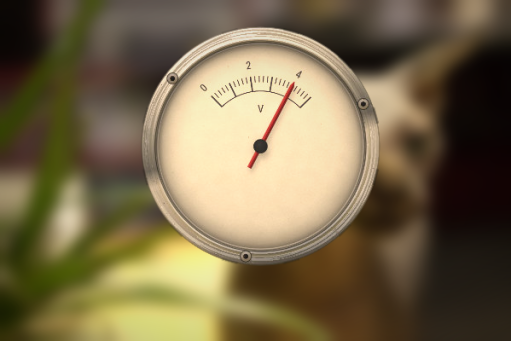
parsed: 4 V
